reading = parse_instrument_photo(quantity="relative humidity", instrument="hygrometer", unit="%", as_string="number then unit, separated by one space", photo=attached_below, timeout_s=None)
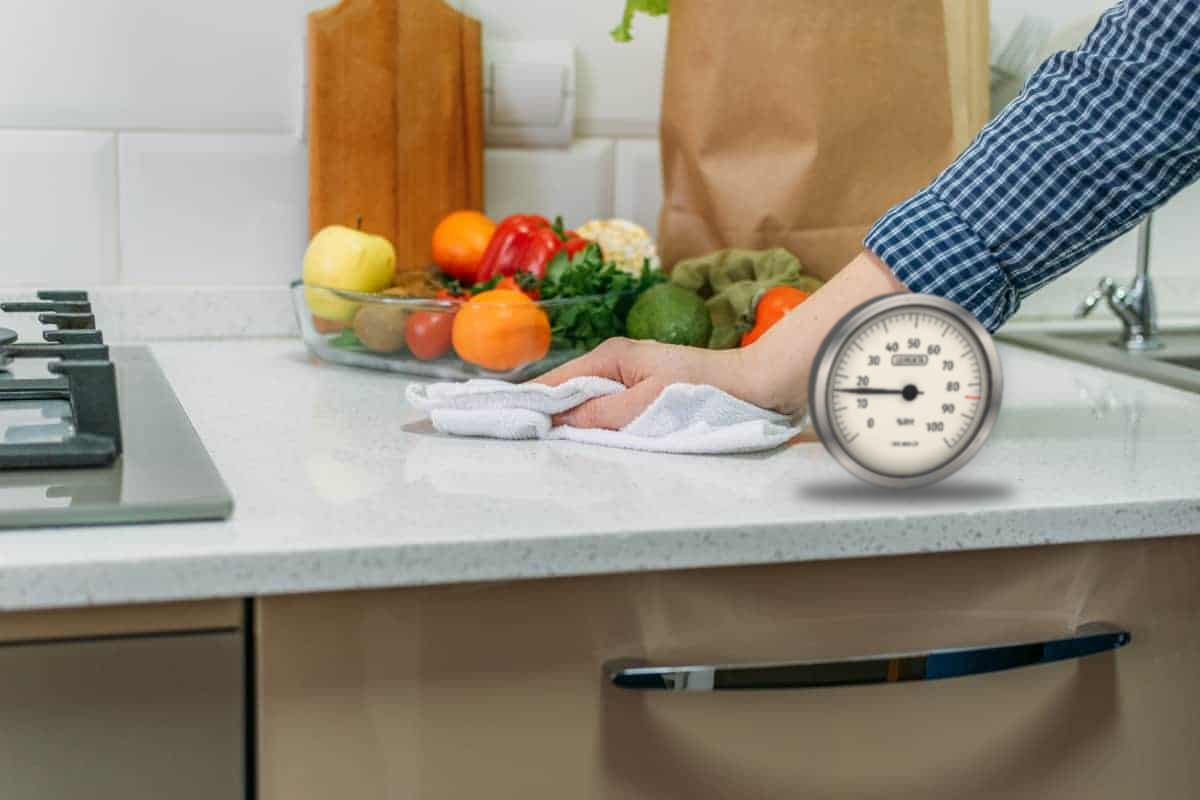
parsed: 16 %
